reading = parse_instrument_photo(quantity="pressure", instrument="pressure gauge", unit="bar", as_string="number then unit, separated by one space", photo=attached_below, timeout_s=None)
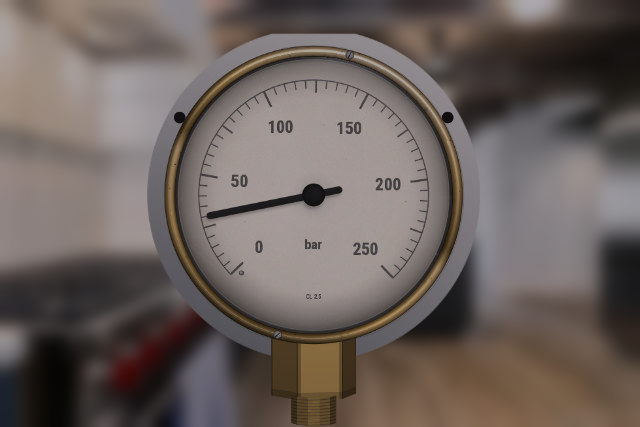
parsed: 30 bar
